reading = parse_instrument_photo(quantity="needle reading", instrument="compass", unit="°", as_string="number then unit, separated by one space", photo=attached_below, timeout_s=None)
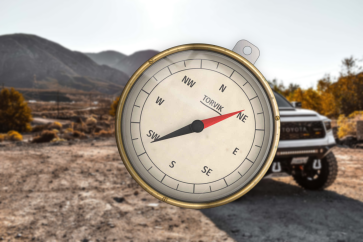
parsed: 37.5 °
